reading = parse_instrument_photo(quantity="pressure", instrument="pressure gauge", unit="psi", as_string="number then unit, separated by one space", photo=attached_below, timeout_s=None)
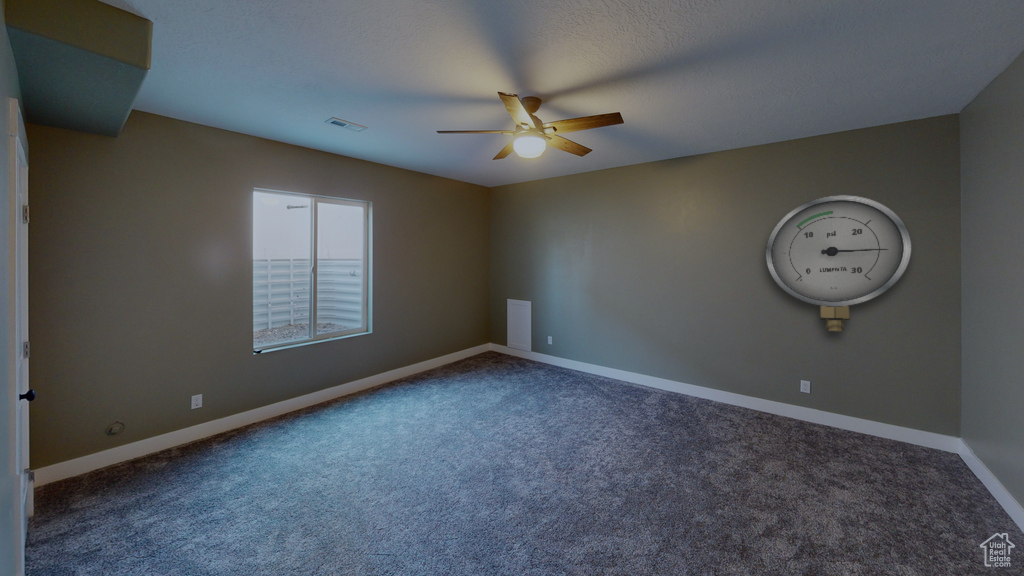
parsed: 25 psi
